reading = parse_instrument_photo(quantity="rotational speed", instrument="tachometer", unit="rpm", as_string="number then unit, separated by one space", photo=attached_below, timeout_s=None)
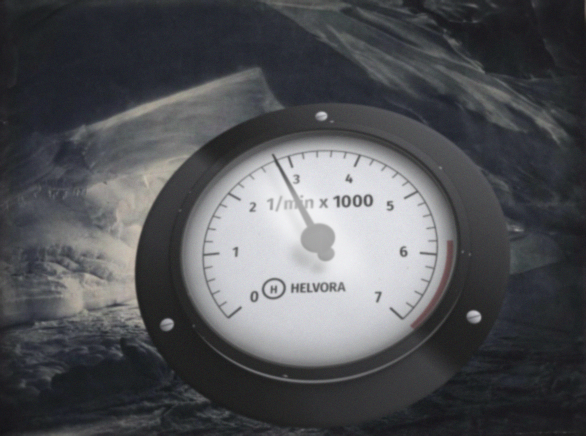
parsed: 2800 rpm
